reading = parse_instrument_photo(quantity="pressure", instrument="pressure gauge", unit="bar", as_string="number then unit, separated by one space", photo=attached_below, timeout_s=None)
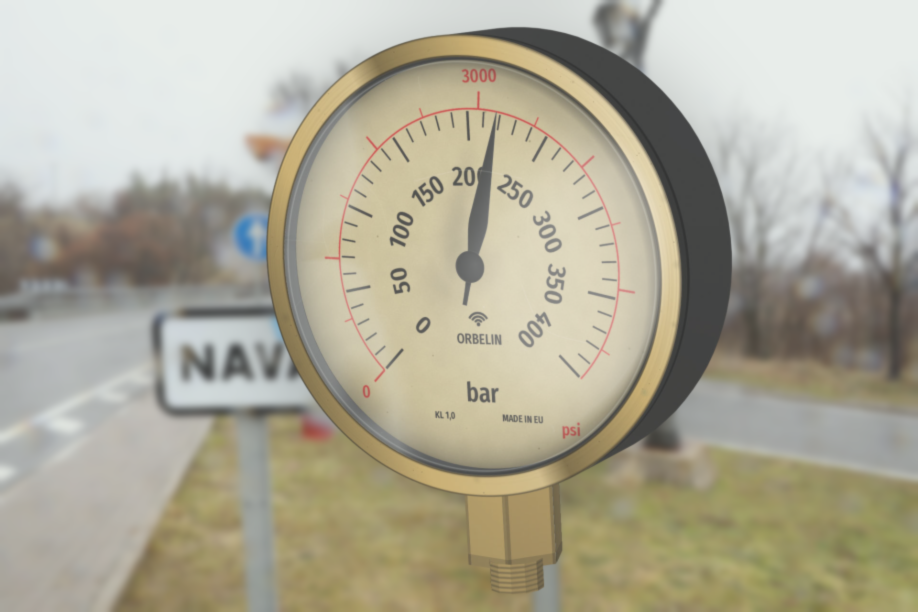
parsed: 220 bar
